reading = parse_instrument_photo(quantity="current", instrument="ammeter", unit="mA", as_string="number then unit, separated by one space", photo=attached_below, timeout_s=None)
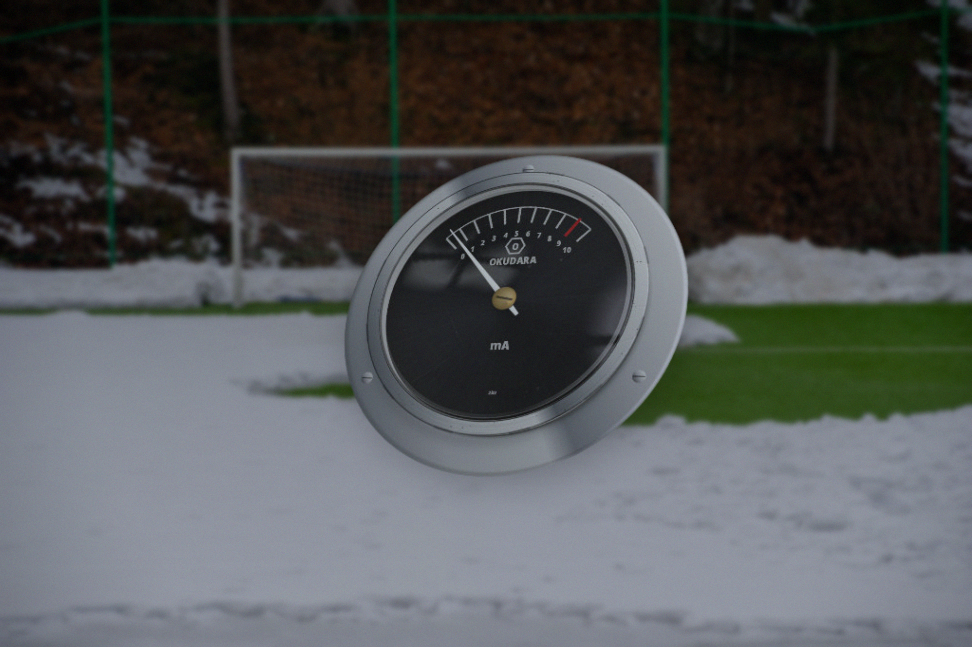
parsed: 0.5 mA
